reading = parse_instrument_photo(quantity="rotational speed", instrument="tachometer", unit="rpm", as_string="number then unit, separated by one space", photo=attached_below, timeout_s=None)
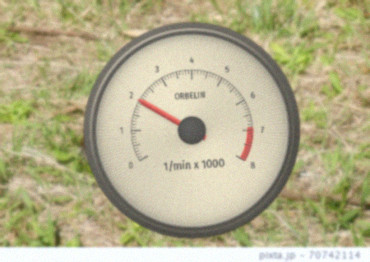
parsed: 2000 rpm
